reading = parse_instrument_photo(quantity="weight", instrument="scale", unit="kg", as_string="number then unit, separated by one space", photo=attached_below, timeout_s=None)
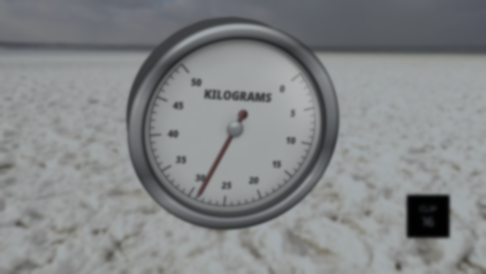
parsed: 29 kg
